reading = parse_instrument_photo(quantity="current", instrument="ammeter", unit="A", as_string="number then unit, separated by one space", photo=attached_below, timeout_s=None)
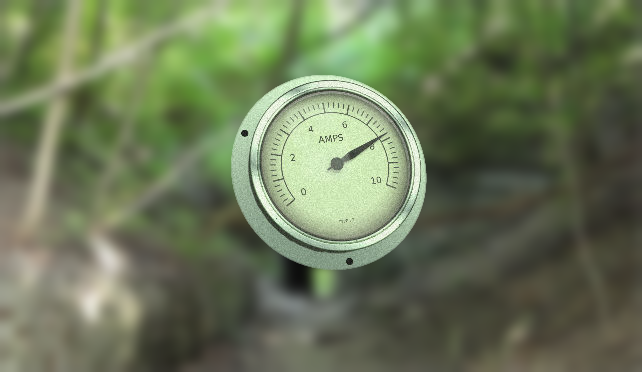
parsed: 7.8 A
